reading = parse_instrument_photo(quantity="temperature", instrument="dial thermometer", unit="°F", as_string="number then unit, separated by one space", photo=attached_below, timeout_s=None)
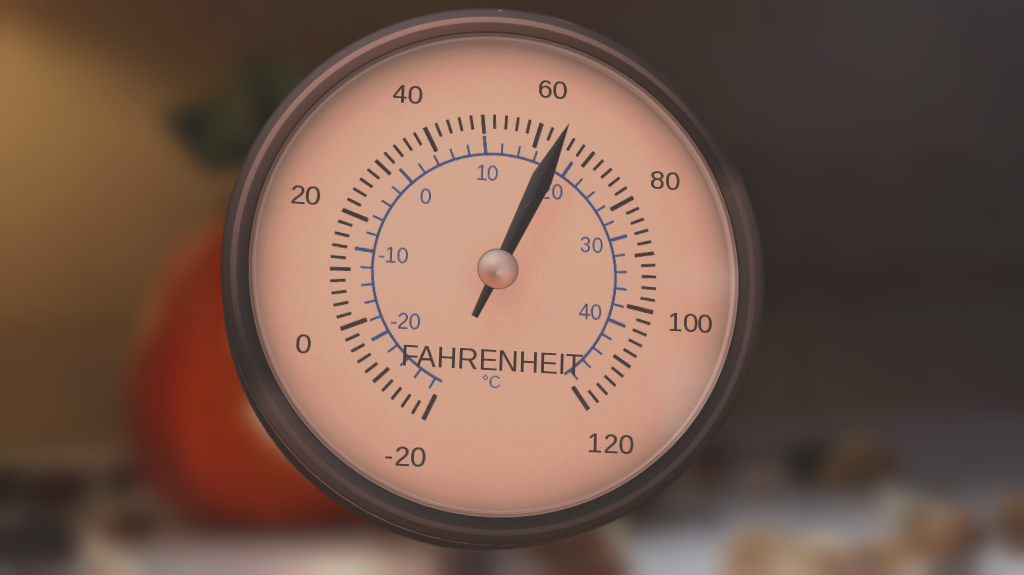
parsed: 64 °F
